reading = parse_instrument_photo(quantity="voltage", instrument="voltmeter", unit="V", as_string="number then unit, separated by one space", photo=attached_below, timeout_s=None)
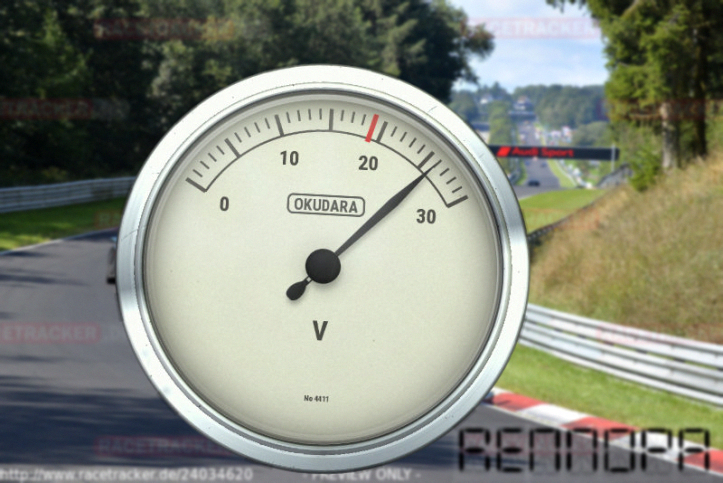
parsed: 26 V
